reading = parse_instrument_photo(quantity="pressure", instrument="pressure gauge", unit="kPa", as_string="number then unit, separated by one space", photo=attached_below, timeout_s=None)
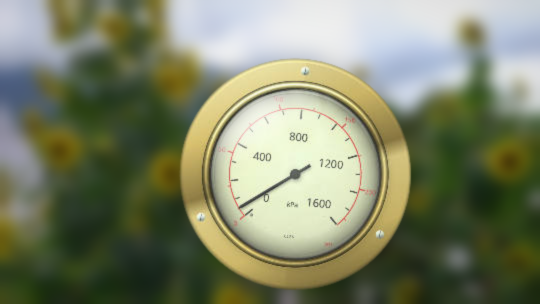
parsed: 50 kPa
